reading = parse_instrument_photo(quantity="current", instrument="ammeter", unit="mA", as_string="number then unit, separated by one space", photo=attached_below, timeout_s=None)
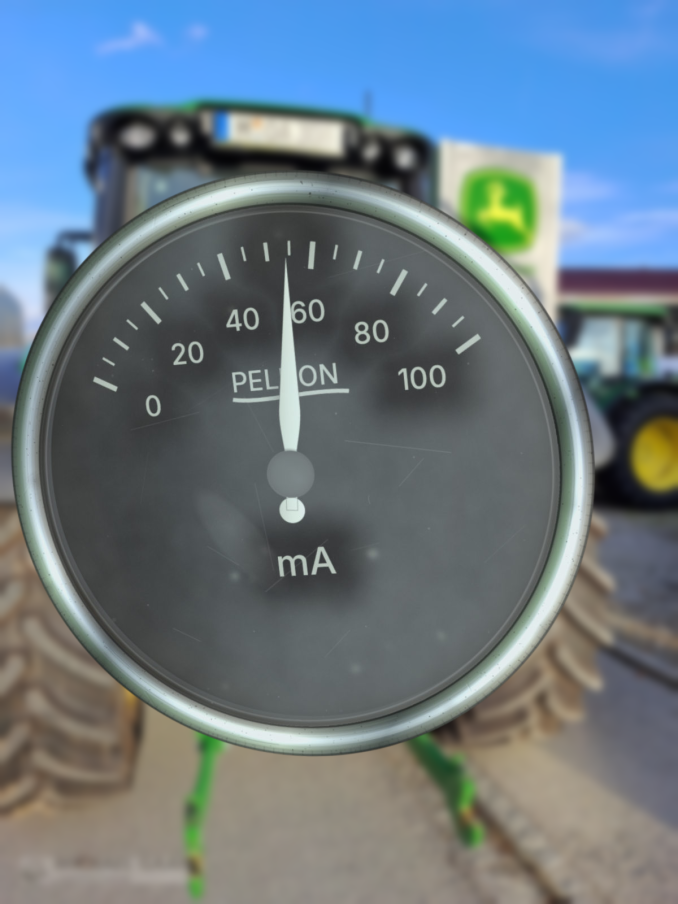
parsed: 55 mA
